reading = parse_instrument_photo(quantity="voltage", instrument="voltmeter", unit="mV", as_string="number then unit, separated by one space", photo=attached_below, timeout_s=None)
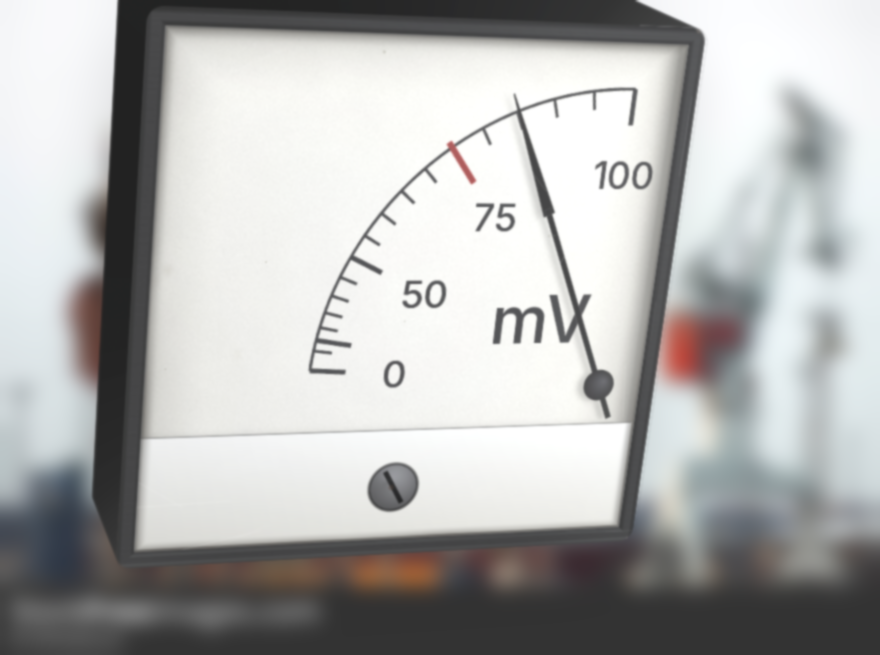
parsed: 85 mV
